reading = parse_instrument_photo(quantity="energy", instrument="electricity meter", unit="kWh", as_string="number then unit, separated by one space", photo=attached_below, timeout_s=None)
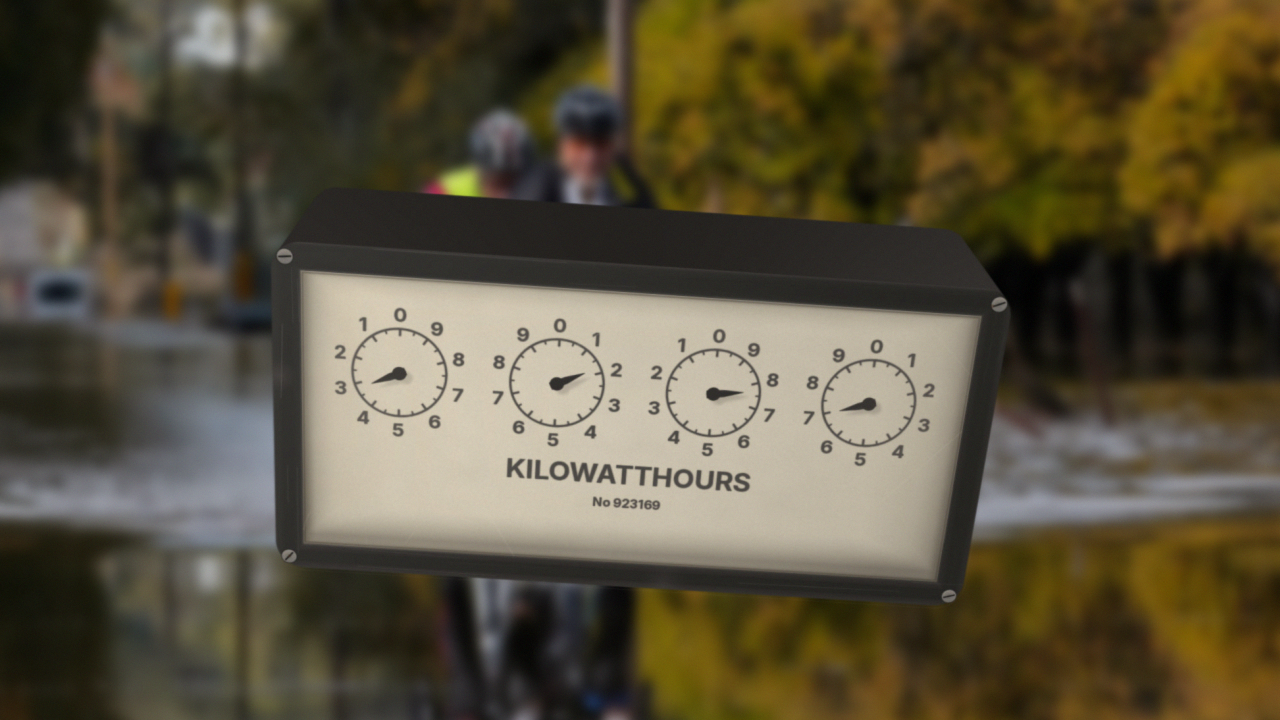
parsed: 3177 kWh
